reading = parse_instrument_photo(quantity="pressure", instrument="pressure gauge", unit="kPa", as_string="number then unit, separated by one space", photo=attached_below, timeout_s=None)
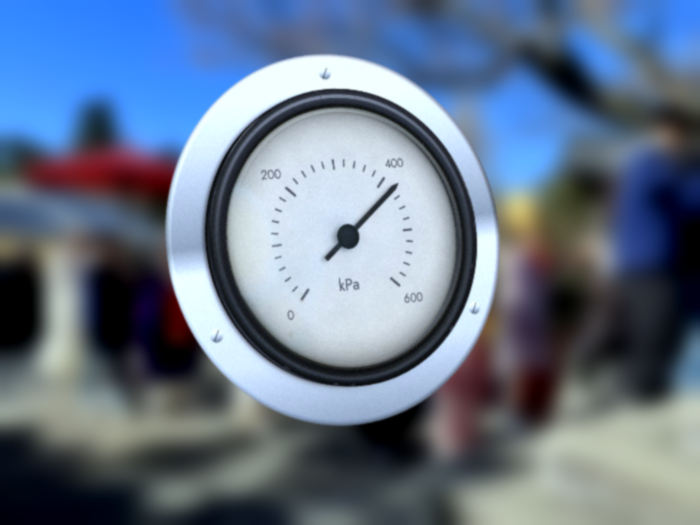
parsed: 420 kPa
